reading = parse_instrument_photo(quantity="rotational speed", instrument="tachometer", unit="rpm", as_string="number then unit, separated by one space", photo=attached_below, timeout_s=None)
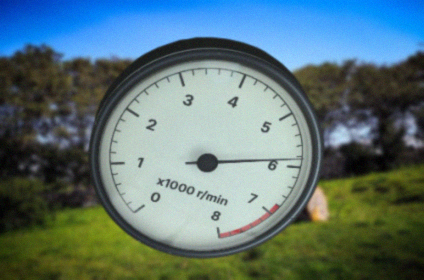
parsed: 5800 rpm
